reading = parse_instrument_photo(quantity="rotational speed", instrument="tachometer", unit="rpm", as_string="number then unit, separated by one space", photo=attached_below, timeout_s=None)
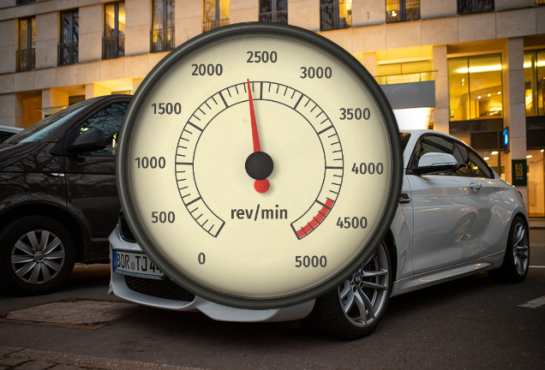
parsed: 2350 rpm
